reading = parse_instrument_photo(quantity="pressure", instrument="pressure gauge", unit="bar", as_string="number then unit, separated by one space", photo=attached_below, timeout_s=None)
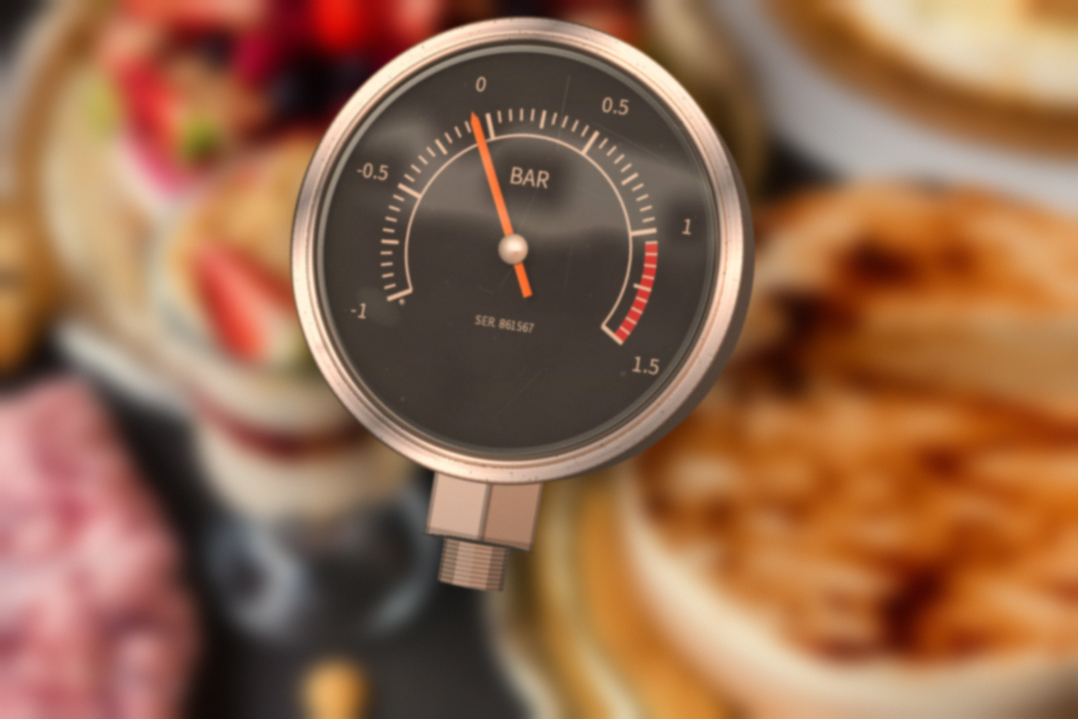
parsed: -0.05 bar
